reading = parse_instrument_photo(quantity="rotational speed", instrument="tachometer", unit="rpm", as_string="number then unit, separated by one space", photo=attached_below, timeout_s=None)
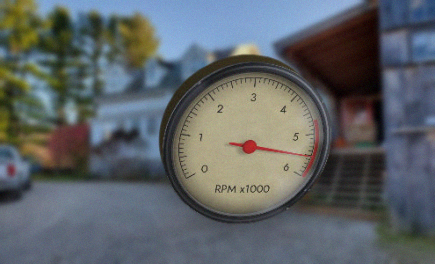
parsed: 5500 rpm
